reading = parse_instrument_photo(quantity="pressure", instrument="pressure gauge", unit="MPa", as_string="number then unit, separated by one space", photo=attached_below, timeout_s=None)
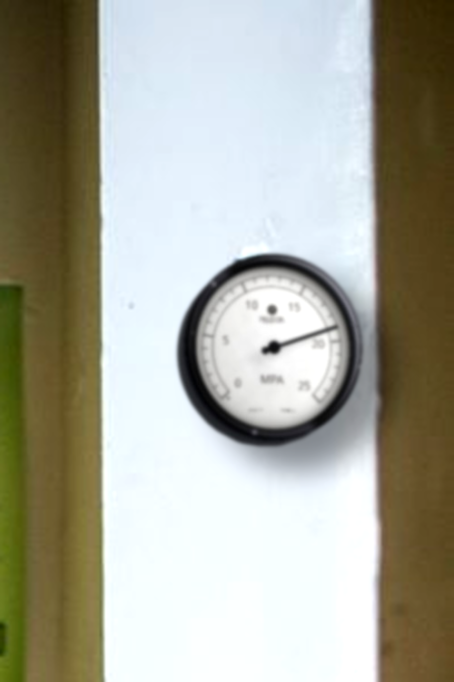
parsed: 19 MPa
